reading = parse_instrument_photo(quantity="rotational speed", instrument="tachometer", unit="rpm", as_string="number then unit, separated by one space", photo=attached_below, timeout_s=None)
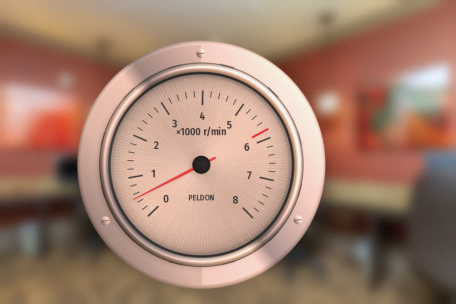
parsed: 500 rpm
